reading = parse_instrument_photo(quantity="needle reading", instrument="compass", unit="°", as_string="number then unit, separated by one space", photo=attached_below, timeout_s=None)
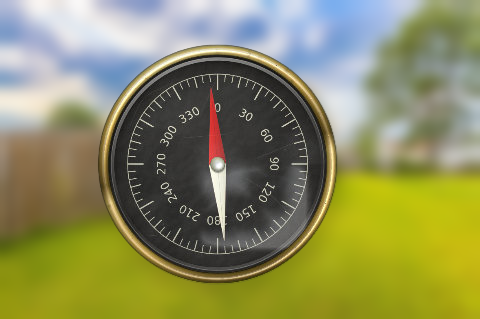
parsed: 355 °
